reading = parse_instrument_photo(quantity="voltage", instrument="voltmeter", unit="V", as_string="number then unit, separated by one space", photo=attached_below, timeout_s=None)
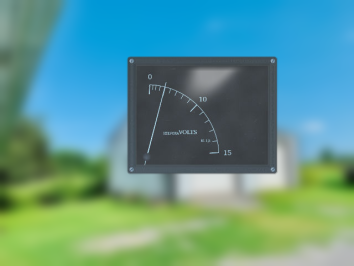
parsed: 5 V
